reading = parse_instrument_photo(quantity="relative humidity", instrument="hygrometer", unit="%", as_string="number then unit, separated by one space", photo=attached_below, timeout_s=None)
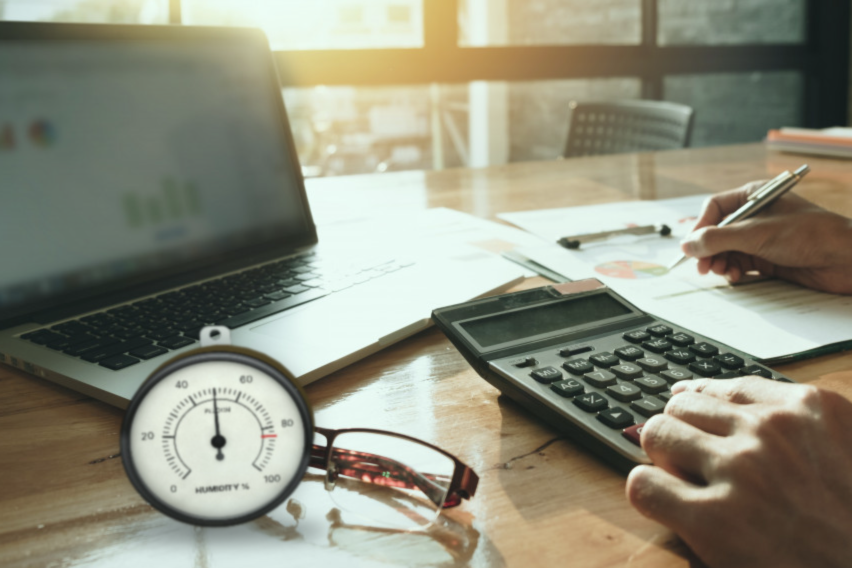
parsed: 50 %
